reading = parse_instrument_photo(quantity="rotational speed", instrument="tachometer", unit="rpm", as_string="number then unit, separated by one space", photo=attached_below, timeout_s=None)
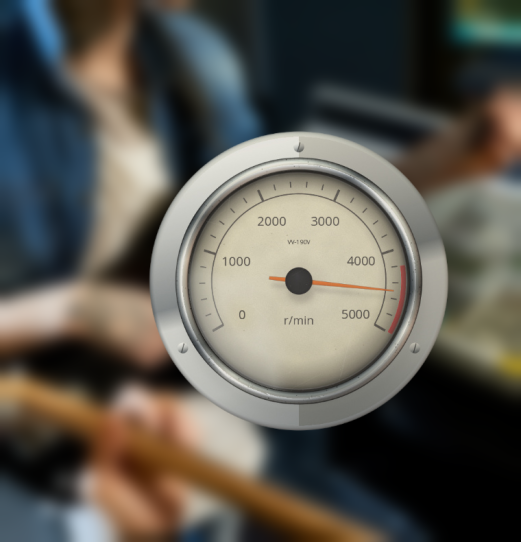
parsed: 4500 rpm
